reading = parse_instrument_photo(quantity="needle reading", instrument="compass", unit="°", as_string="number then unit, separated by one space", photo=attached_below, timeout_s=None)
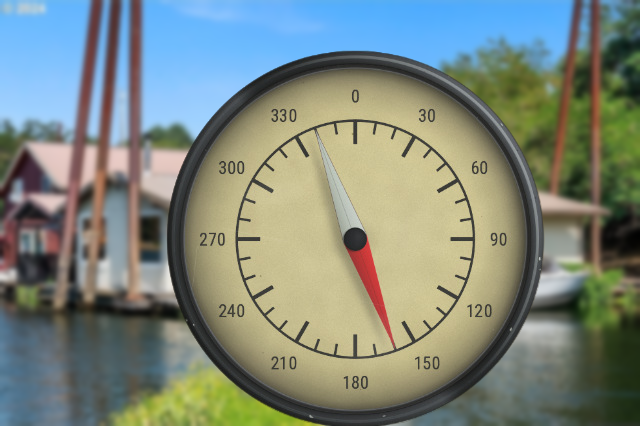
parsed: 160 °
